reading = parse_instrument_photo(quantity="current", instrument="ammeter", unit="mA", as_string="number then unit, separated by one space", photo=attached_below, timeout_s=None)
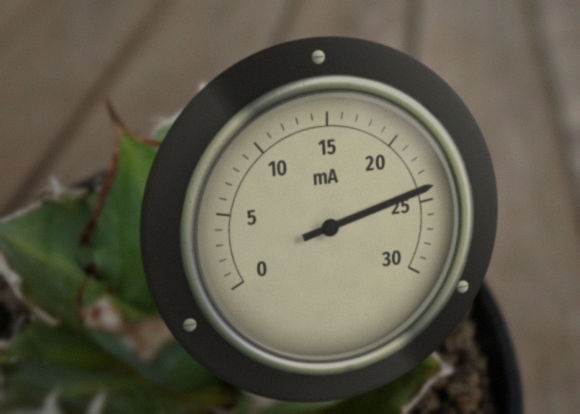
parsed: 24 mA
